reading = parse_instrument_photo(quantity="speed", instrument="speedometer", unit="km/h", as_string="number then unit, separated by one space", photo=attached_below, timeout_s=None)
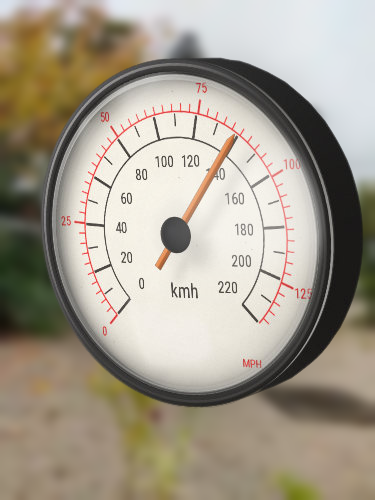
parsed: 140 km/h
